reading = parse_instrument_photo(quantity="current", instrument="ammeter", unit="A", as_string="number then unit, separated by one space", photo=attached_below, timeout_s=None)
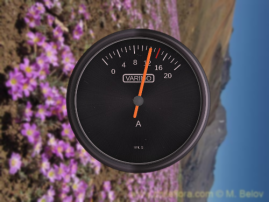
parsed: 12 A
